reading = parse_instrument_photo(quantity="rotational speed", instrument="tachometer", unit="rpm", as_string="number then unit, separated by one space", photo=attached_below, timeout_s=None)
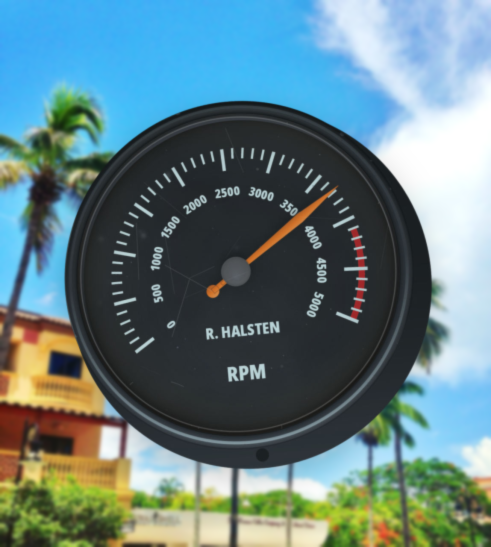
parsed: 3700 rpm
